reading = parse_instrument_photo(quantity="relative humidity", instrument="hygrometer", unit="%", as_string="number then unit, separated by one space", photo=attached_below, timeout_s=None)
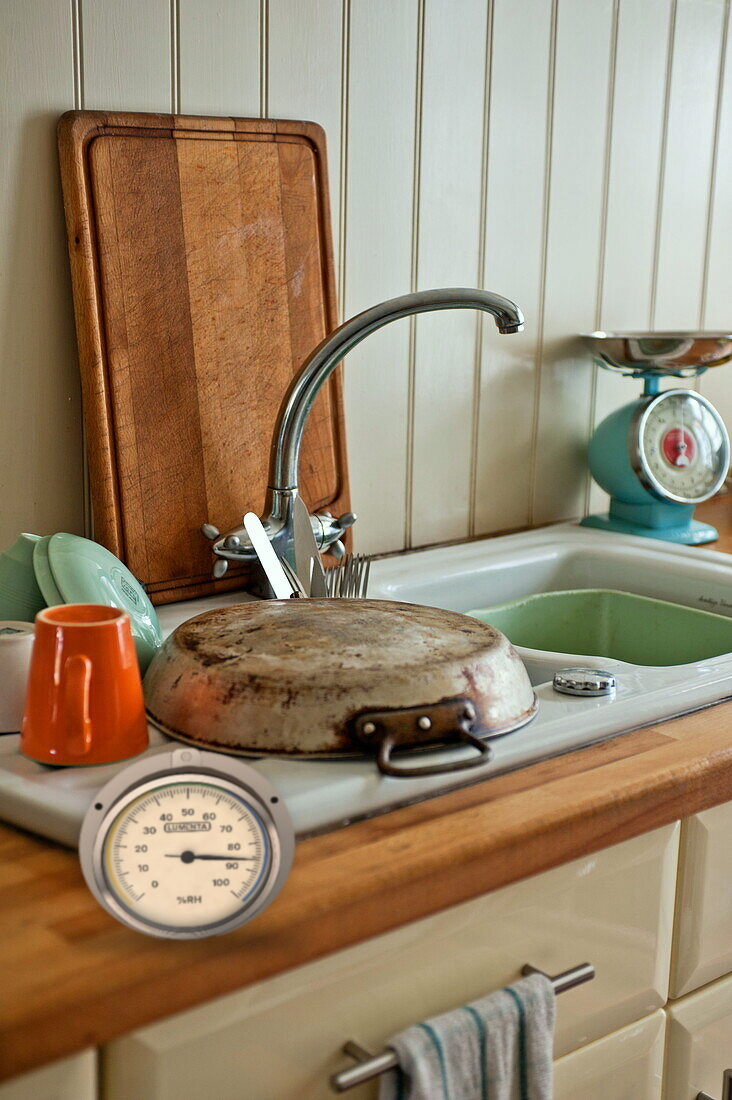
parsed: 85 %
